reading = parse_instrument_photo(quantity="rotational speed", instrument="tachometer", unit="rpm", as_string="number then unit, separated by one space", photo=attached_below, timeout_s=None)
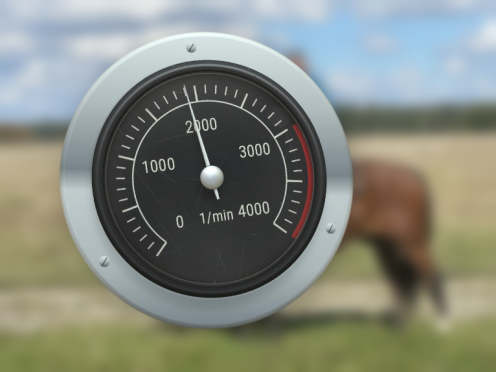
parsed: 1900 rpm
